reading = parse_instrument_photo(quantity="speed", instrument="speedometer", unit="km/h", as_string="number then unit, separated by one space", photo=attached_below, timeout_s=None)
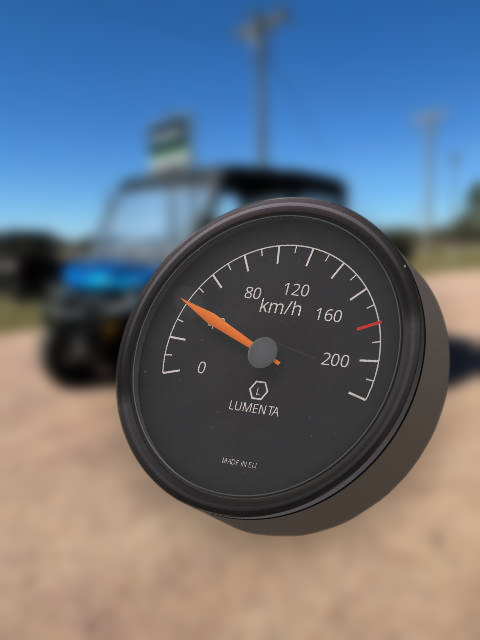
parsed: 40 km/h
